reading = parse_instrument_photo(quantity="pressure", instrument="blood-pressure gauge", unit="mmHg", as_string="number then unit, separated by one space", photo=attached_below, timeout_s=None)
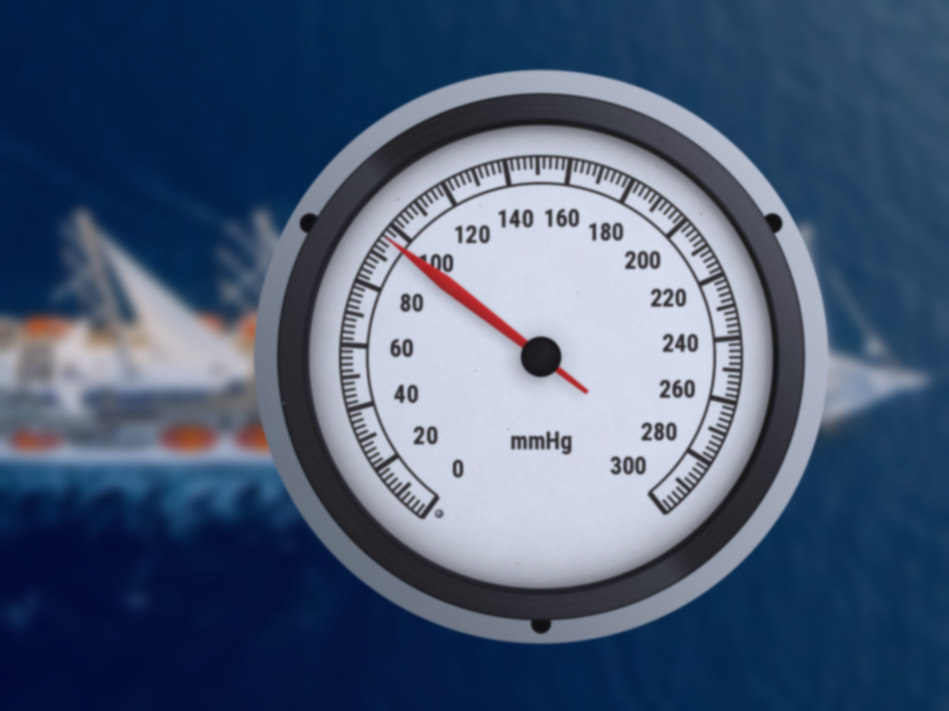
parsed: 96 mmHg
